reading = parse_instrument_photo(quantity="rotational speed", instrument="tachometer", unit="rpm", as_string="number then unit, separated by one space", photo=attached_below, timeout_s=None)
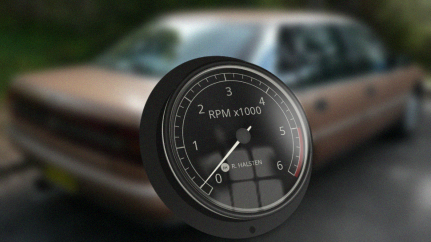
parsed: 200 rpm
